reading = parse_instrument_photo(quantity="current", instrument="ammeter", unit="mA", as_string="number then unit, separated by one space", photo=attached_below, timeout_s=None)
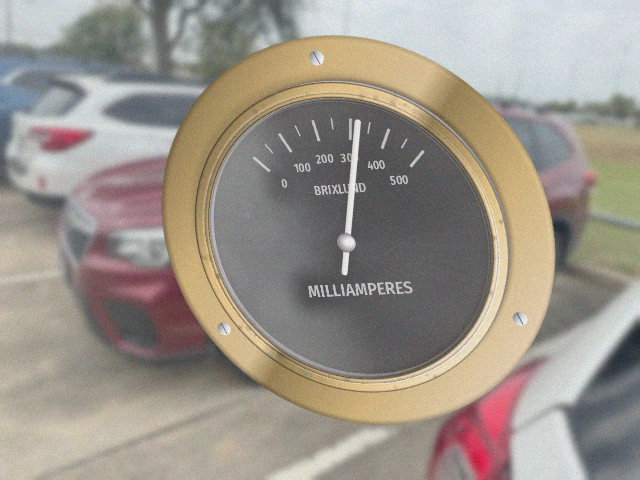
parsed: 325 mA
